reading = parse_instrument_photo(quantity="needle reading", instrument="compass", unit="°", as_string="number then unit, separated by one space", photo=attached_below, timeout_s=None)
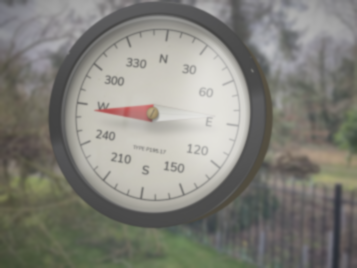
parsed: 265 °
